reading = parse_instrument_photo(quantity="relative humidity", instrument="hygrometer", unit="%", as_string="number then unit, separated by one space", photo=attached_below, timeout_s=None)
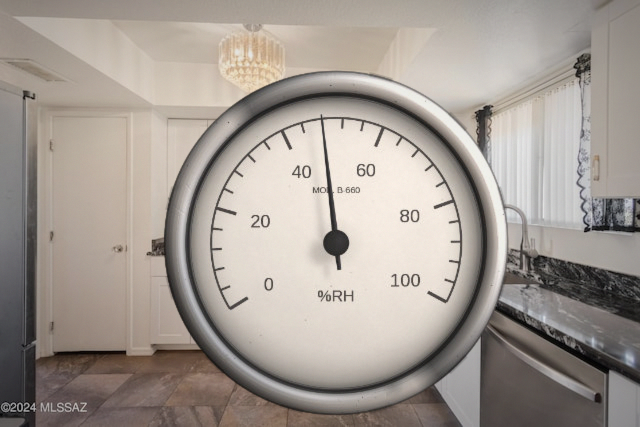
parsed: 48 %
